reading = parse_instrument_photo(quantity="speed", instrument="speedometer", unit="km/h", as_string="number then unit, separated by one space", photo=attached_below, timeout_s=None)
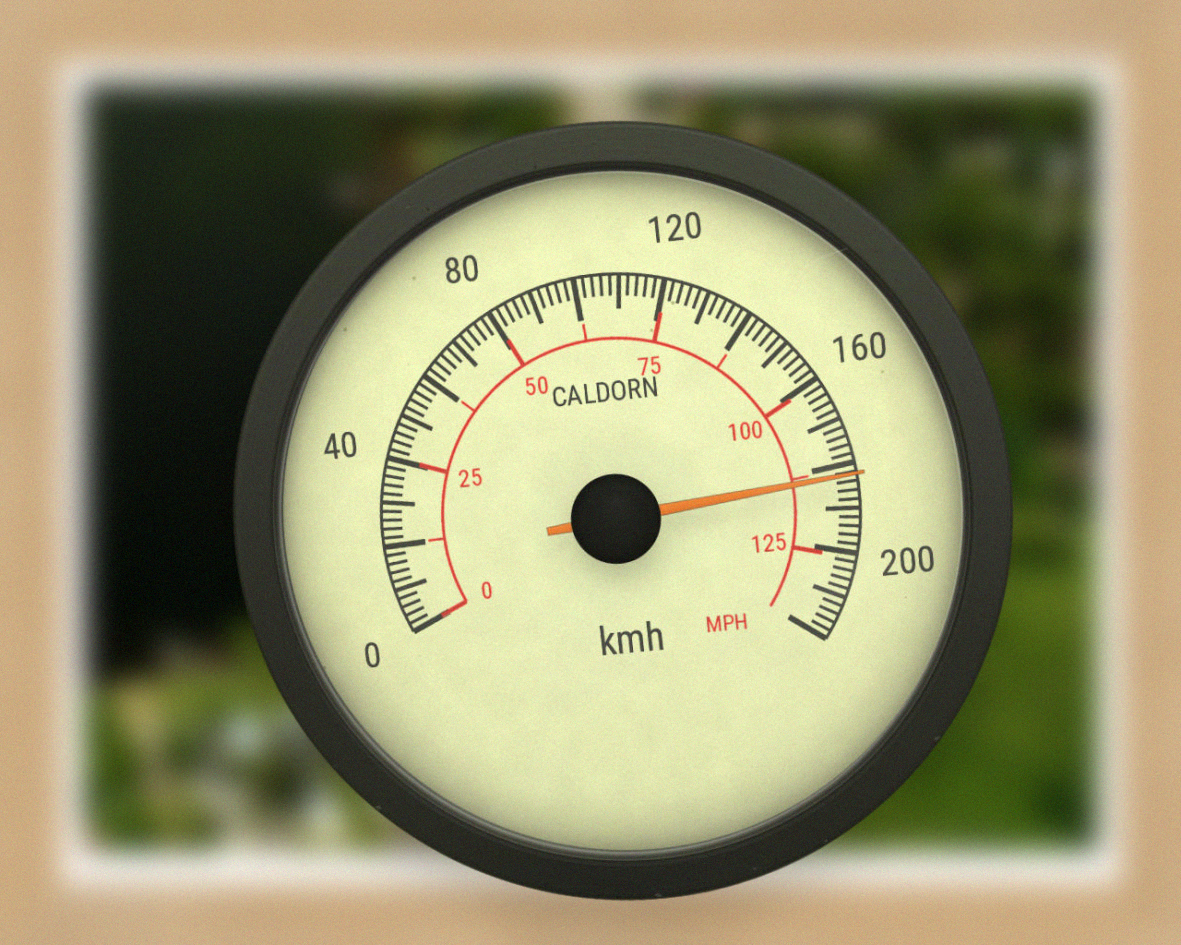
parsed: 182 km/h
